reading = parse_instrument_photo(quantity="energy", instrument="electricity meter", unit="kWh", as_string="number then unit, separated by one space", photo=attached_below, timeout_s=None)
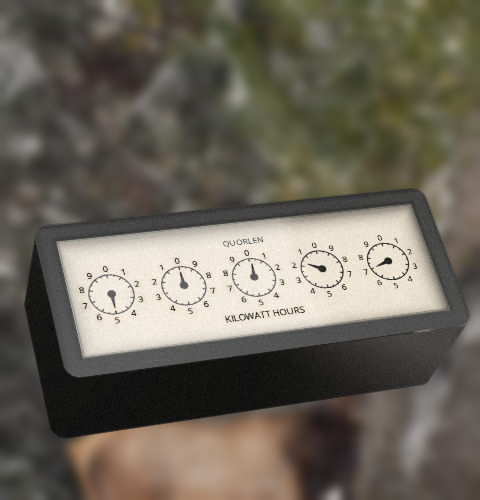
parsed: 50017 kWh
